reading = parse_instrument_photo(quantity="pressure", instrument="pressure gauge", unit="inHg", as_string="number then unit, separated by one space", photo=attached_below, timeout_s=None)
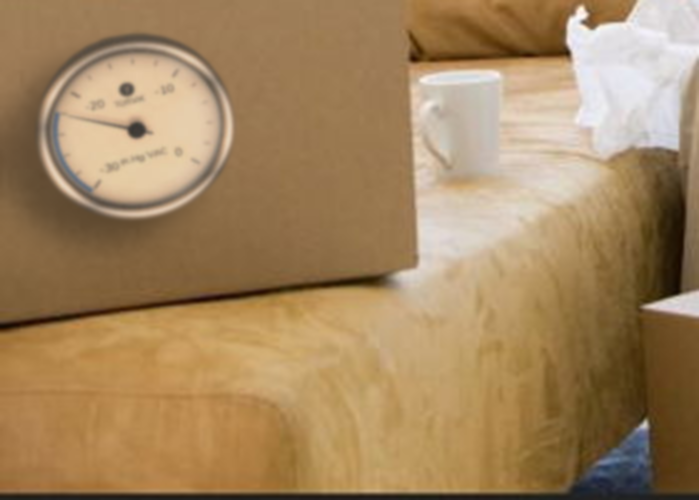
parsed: -22 inHg
